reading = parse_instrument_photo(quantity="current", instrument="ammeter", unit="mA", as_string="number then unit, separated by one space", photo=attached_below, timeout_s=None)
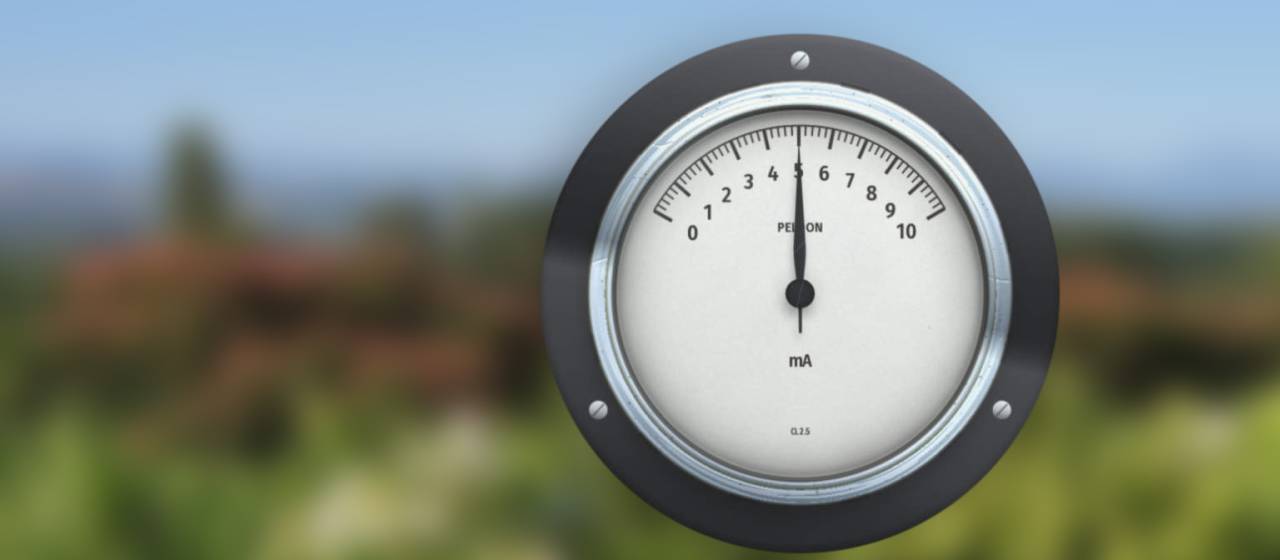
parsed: 5 mA
